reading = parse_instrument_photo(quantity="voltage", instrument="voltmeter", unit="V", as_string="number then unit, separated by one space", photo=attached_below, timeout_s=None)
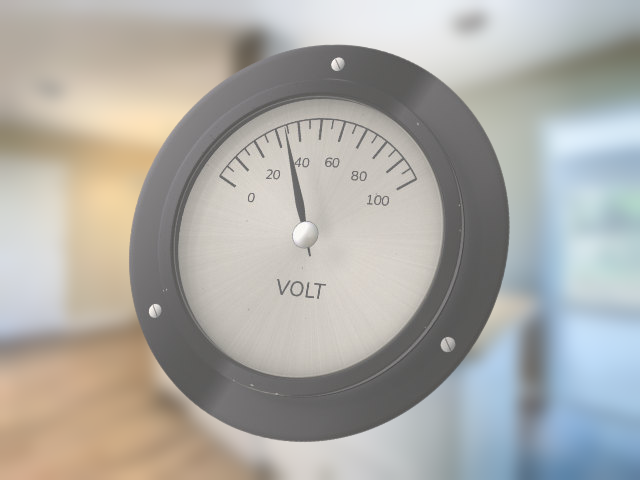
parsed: 35 V
